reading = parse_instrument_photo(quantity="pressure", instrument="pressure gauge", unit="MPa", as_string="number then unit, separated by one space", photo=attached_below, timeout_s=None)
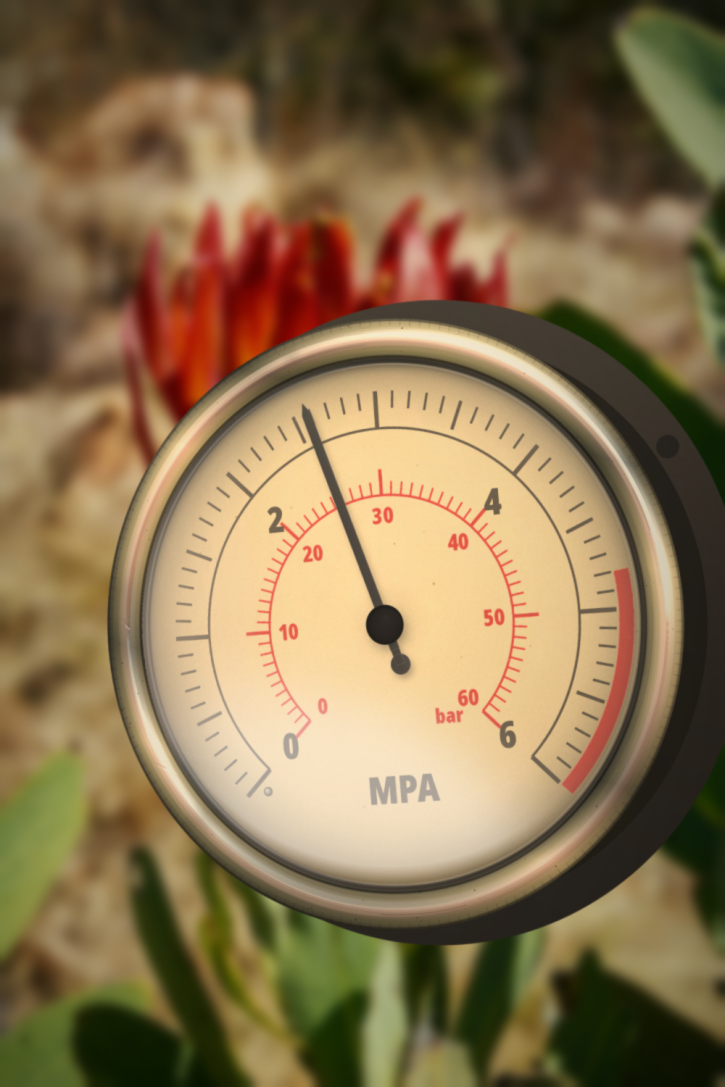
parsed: 2.6 MPa
